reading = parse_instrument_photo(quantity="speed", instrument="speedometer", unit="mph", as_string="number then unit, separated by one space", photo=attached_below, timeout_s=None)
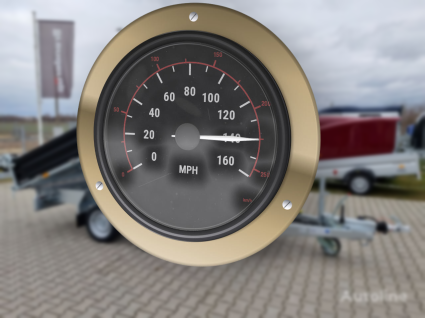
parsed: 140 mph
